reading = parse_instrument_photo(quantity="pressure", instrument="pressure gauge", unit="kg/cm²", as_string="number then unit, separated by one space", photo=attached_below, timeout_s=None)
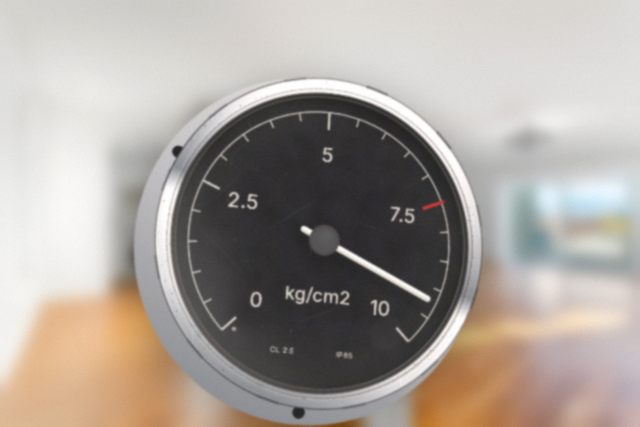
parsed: 9.25 kg/cm²
